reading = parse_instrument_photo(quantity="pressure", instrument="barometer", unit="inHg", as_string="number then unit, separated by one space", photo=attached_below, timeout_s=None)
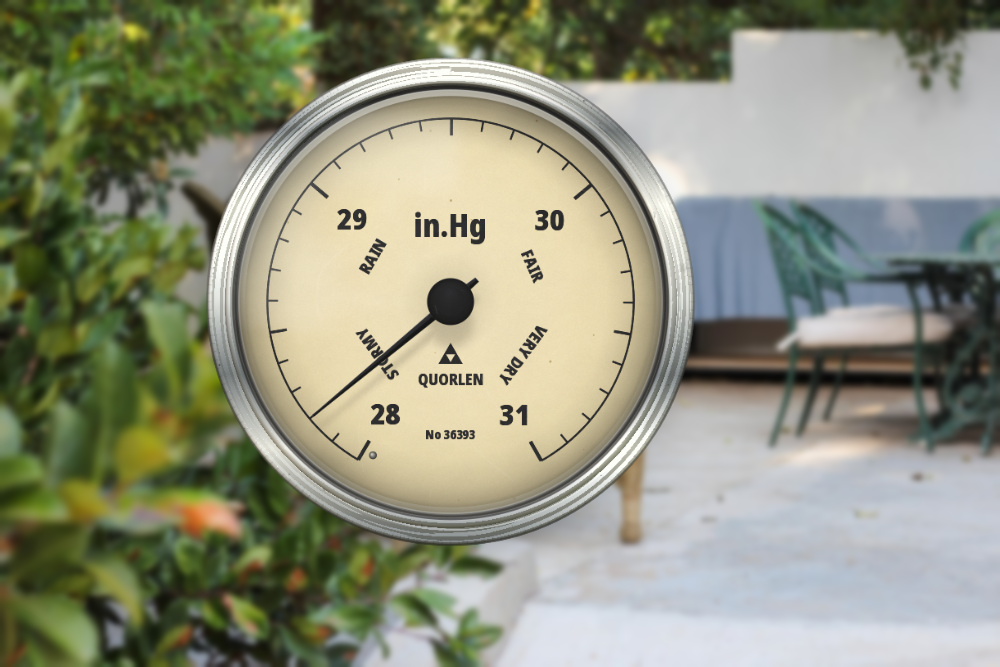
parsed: 28.2 inHg
